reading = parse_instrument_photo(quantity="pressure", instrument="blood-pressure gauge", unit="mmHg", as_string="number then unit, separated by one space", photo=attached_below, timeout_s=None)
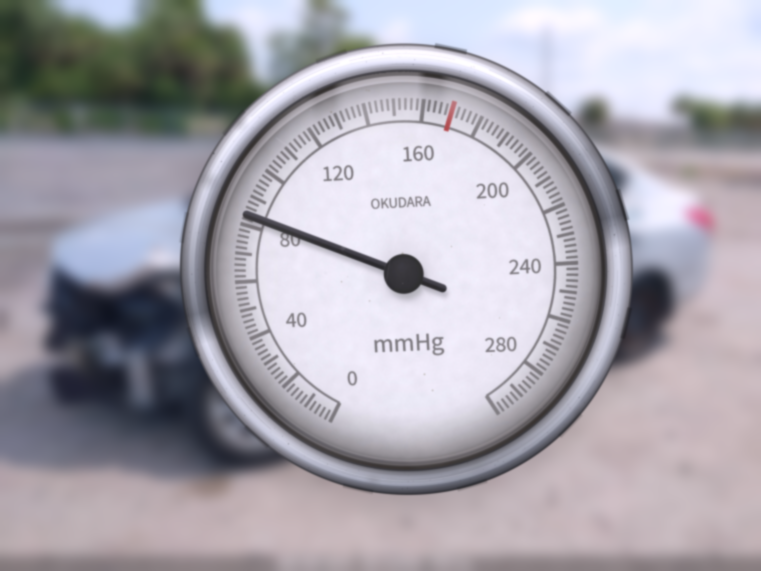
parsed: 84 mmHg
